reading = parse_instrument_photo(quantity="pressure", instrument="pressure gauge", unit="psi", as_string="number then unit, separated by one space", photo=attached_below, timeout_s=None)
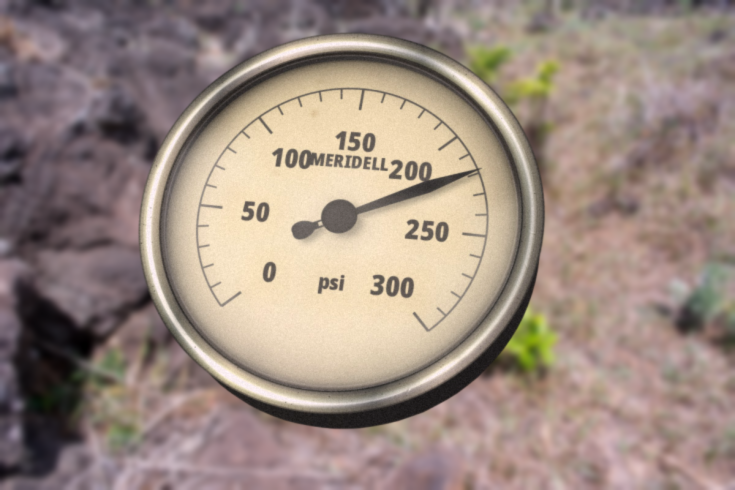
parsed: 220 psi
